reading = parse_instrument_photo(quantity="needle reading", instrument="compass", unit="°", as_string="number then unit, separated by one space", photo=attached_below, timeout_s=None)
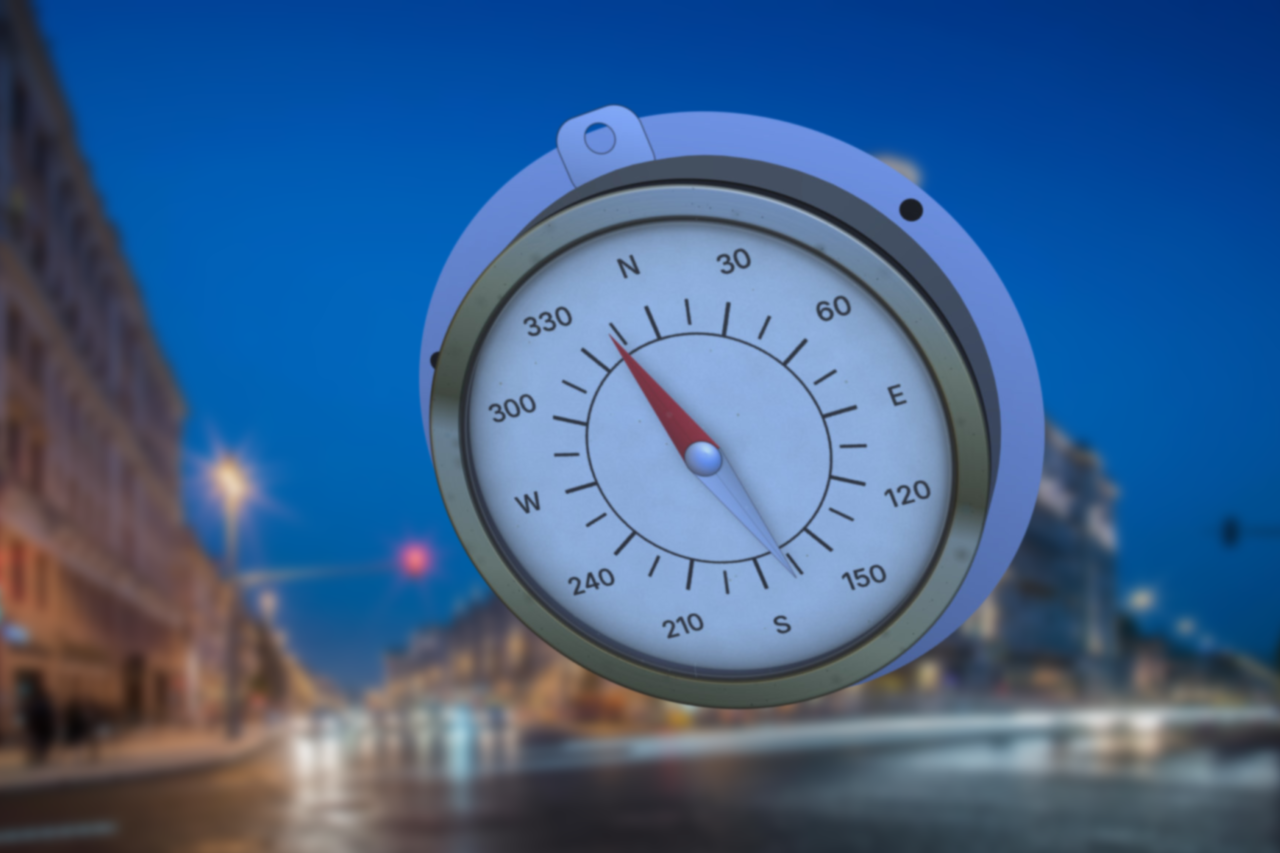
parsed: 345 °
